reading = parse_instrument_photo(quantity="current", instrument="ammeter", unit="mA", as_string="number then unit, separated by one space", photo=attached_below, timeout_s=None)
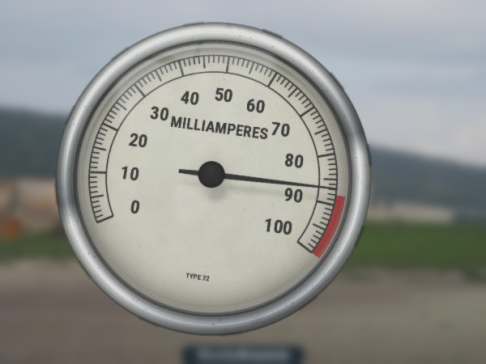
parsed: 87 mA
